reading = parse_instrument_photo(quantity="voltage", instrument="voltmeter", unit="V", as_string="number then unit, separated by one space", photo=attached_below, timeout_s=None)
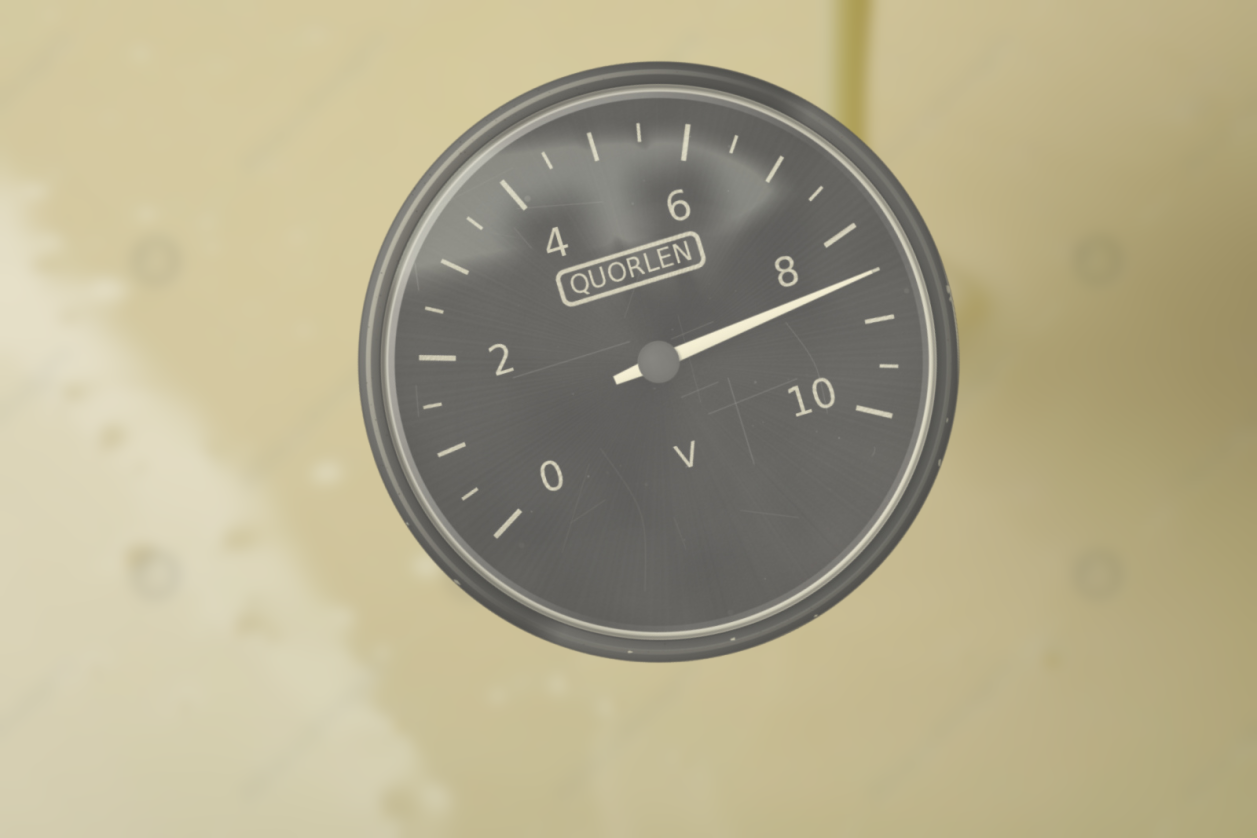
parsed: 8.5 V
